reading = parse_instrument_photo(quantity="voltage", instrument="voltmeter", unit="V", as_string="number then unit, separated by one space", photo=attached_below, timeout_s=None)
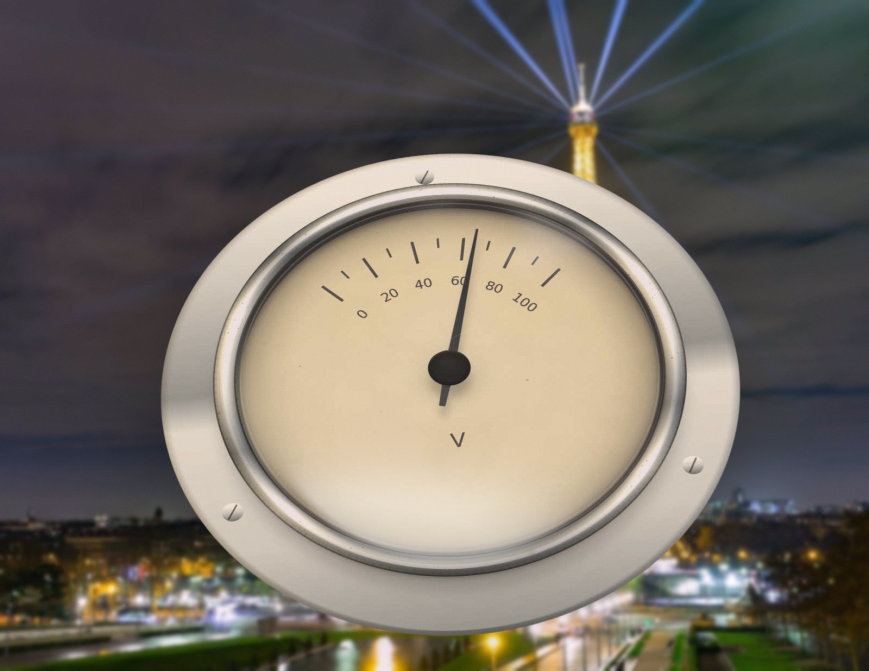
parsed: 65 V
